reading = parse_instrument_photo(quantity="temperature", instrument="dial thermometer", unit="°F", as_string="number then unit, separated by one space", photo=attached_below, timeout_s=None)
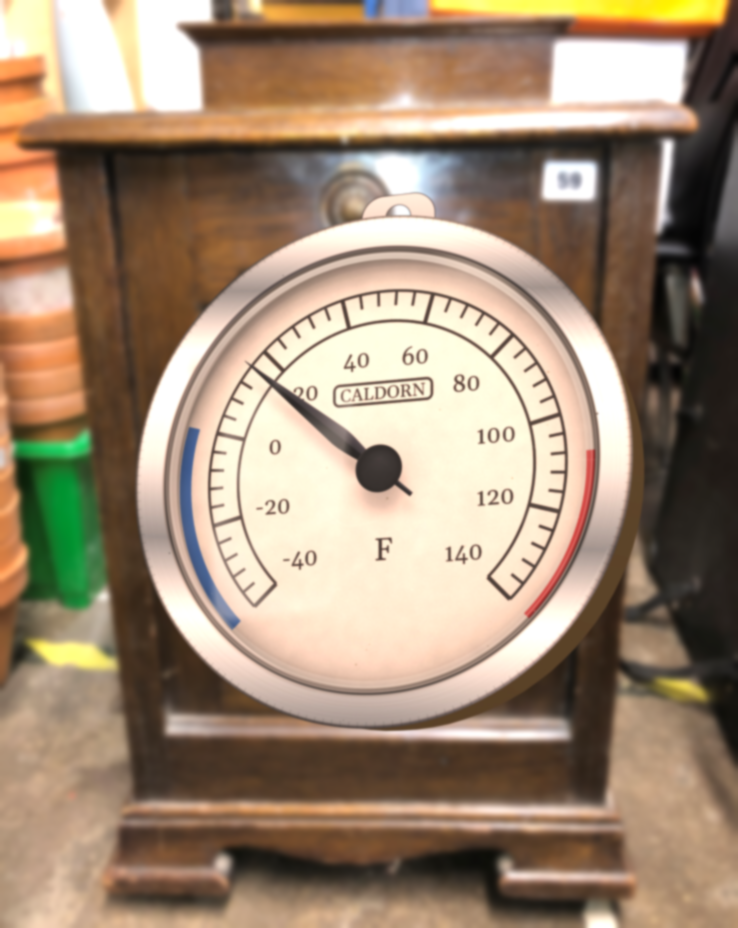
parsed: 16 °F
